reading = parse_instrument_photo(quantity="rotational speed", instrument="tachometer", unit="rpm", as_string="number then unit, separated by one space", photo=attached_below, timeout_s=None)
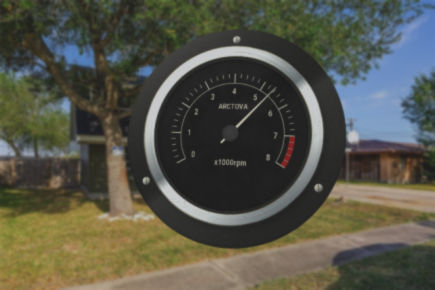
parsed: 5400 rpm
